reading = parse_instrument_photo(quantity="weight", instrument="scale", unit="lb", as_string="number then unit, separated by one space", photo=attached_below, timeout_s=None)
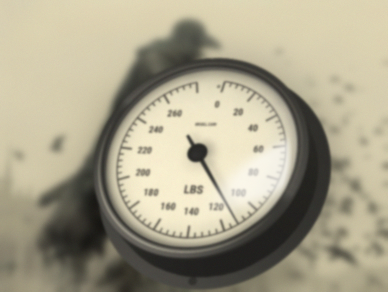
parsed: 112 lb
